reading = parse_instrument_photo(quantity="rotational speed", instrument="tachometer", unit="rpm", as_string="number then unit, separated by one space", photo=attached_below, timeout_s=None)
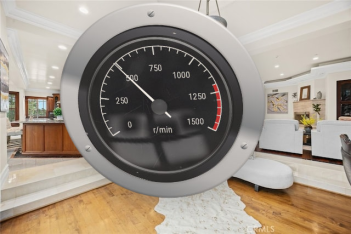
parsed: 500 rpm
